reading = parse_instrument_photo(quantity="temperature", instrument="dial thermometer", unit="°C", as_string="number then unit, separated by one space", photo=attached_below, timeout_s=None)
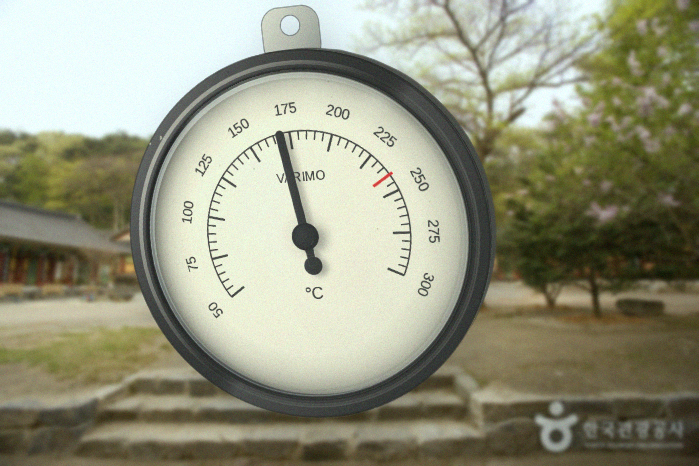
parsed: 170 °C
